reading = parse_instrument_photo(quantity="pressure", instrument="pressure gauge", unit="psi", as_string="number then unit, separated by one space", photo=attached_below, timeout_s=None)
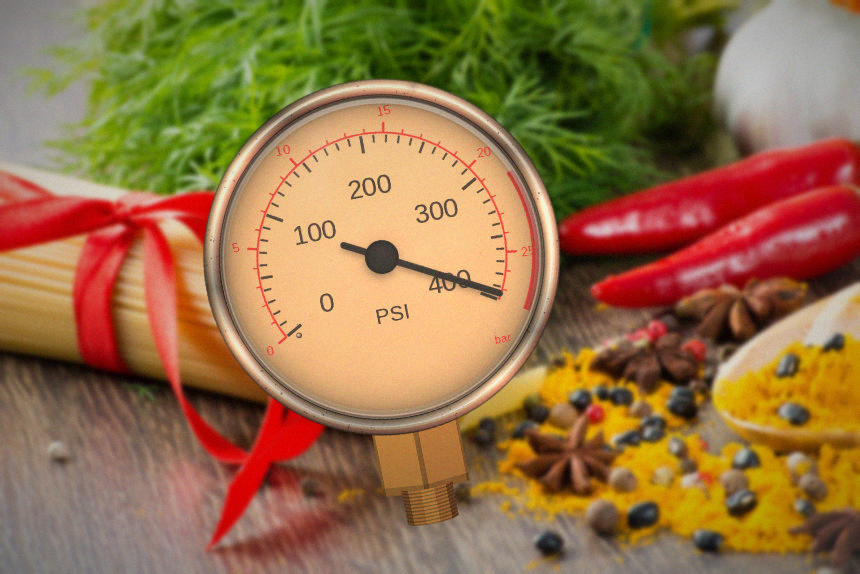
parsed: 395 psi
